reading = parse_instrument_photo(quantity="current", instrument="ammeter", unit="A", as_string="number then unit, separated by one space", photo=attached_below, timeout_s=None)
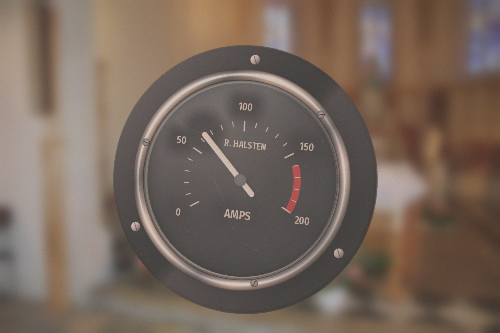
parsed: 65 A
